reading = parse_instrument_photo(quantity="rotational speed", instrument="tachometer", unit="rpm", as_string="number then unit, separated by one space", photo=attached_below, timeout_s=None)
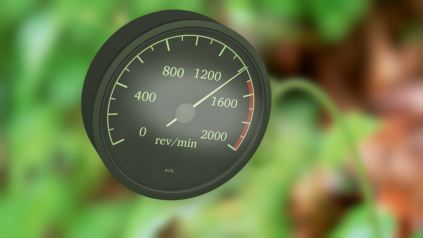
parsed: 1400 rpm
